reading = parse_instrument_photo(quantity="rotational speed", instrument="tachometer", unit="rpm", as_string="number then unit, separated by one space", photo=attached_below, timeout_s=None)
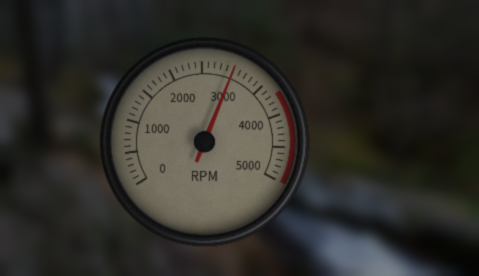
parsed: 3000 rpm
